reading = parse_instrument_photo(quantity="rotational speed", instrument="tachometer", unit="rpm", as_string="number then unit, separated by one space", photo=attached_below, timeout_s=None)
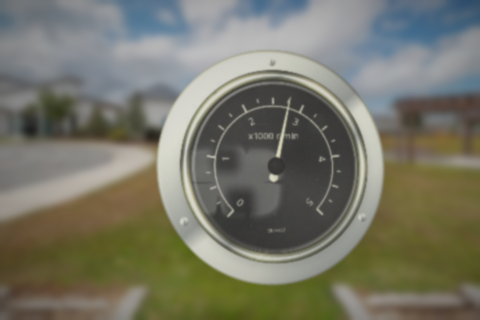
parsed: 2750 rpm
